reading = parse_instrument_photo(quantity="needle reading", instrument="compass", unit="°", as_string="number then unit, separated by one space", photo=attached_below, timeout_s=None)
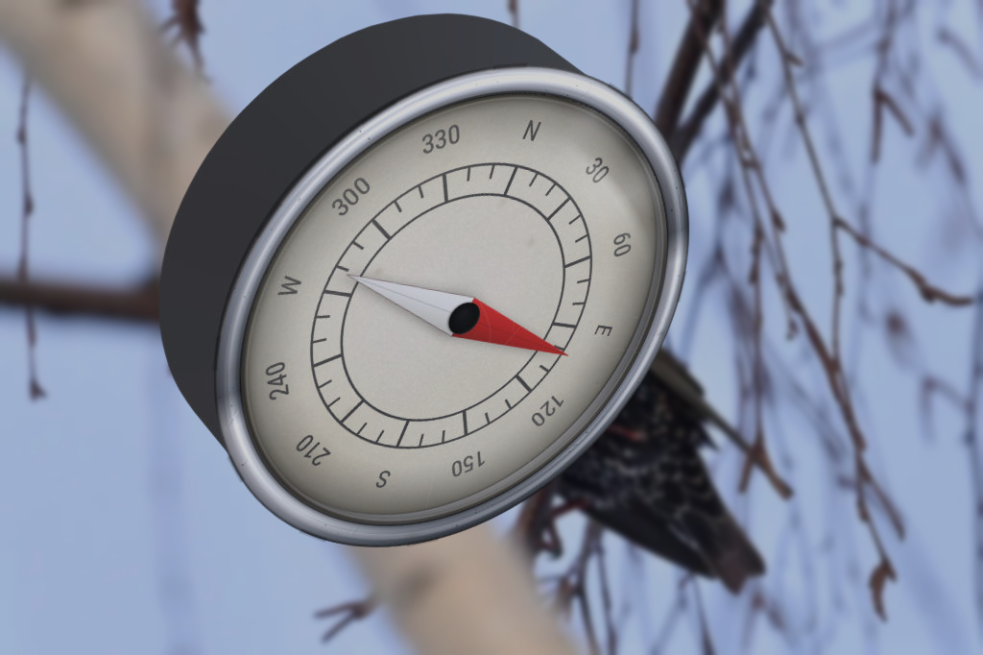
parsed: 100 °
